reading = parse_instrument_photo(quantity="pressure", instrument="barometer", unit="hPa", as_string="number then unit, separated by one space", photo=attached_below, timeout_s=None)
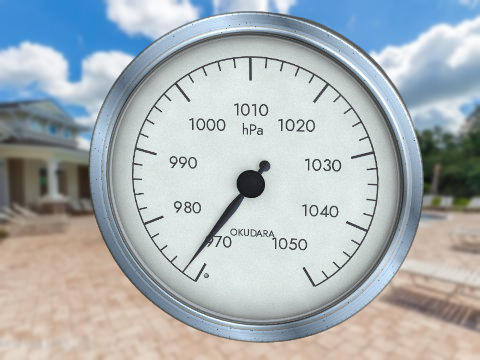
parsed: 972 hPa
